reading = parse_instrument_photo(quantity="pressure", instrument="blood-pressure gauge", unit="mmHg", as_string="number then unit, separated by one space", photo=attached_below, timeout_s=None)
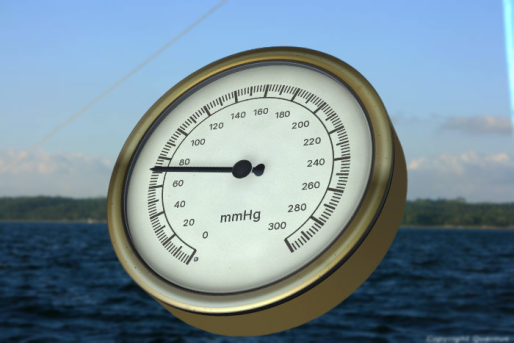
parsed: 70 mmHg
